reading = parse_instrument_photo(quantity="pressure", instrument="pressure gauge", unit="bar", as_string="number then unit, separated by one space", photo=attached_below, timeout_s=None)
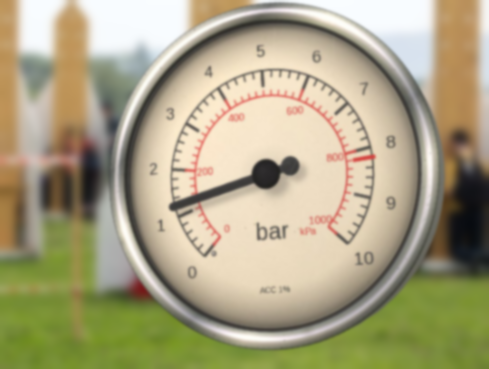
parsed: 1.2 bar
